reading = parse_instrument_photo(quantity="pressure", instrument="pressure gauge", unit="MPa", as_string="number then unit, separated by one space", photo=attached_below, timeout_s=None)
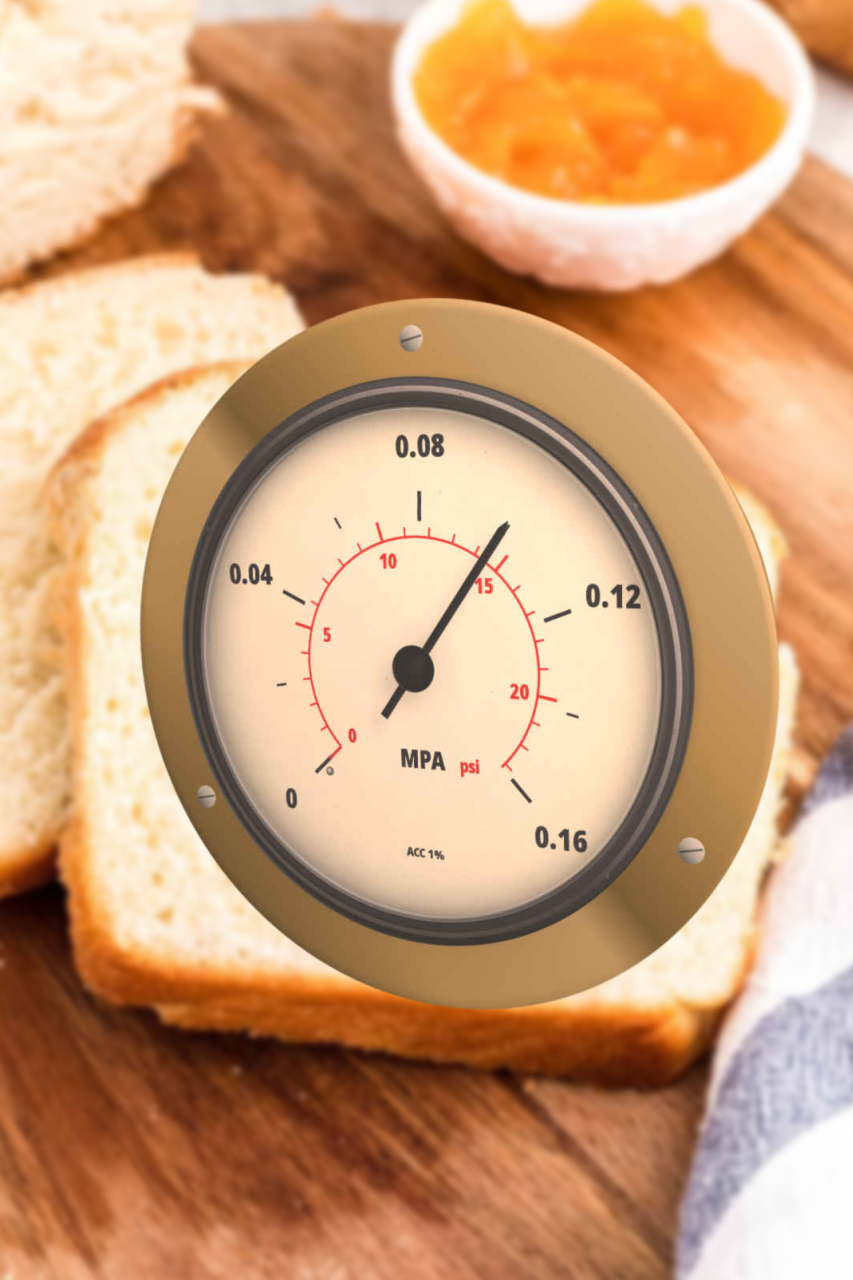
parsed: 0.1 MPa
